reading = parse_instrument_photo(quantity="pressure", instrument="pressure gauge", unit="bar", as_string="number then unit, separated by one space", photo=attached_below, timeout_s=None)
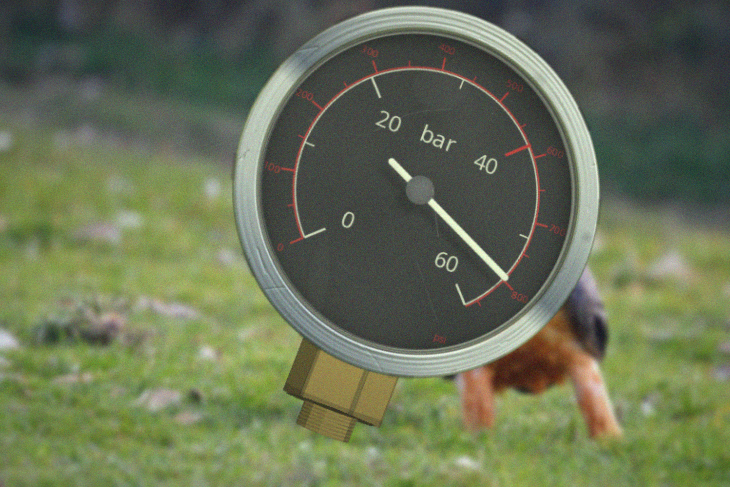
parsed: 55 bar
